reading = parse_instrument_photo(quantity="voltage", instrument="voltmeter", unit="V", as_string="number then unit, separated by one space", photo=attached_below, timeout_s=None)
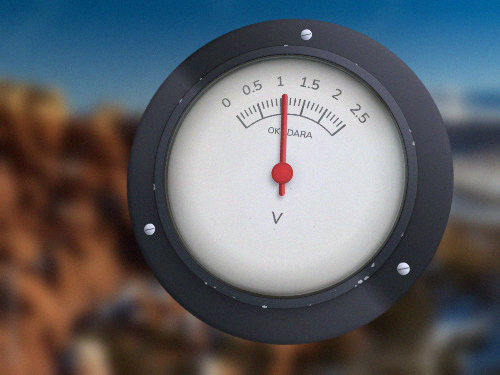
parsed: 1.1 V
